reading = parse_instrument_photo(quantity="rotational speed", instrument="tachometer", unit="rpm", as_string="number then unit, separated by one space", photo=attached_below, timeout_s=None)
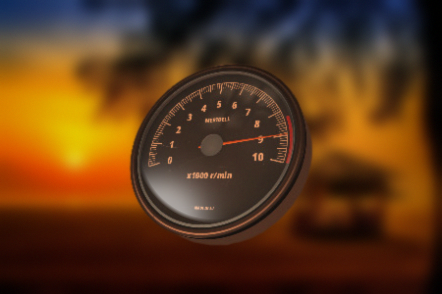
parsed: 9000 rpm
